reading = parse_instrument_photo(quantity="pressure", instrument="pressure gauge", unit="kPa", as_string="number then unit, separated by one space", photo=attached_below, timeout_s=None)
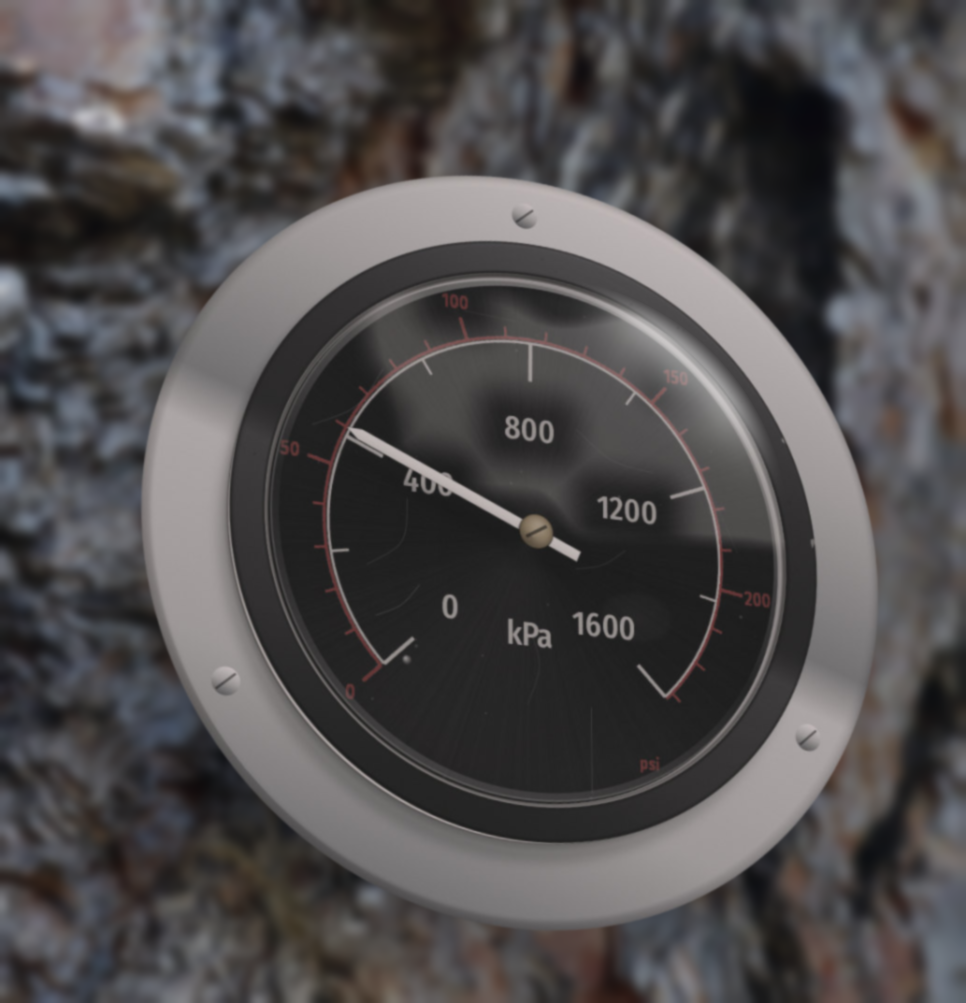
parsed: 400 kPa
